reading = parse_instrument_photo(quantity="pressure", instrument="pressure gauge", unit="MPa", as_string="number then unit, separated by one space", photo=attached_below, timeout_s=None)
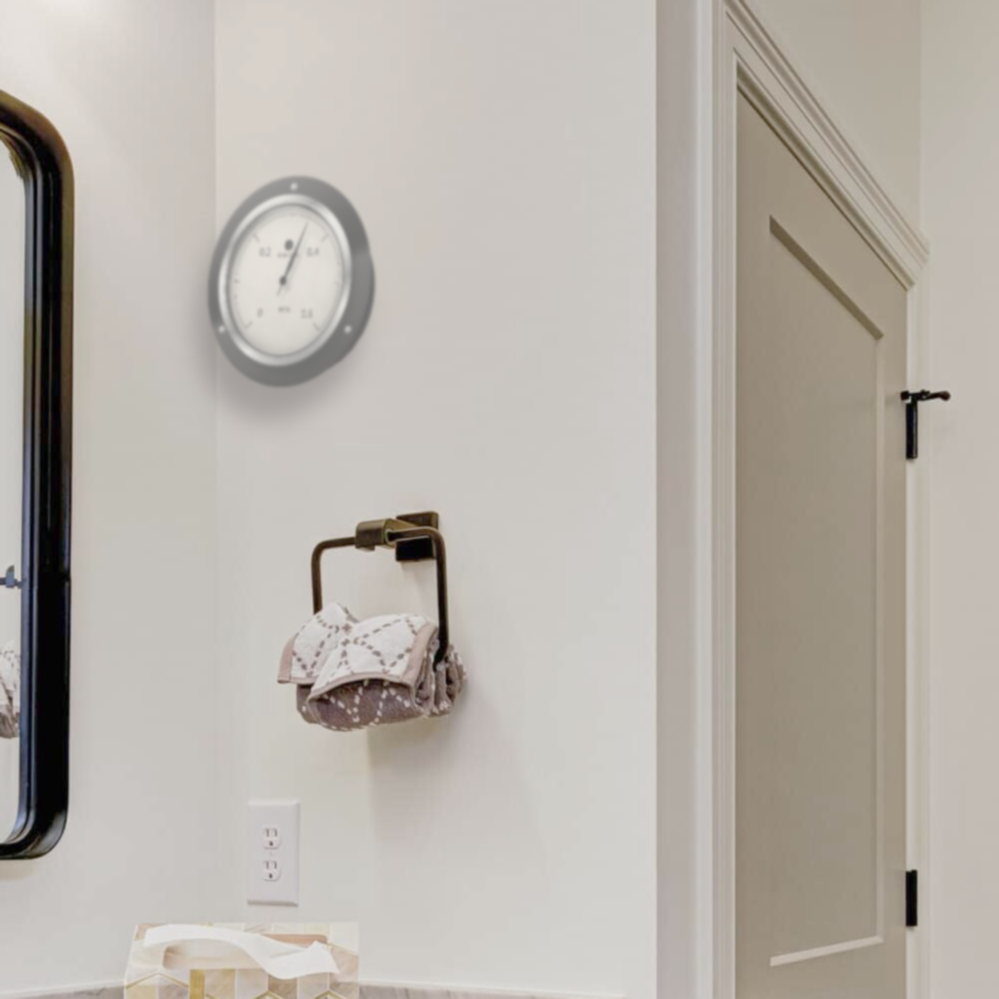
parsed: 0.35 MPa
